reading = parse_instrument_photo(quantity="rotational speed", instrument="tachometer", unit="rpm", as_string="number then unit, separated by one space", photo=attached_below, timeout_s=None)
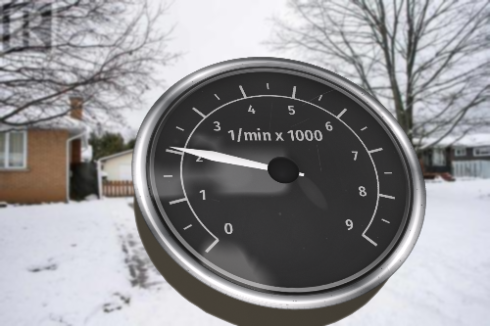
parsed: 2000 rpm
